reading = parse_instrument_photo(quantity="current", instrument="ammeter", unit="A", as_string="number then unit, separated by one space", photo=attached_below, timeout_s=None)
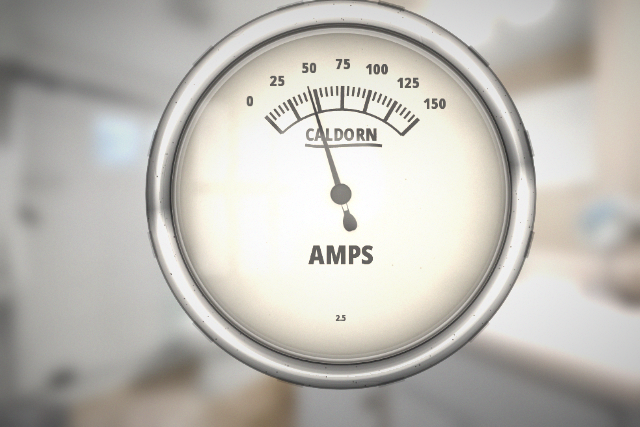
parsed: 45 A
